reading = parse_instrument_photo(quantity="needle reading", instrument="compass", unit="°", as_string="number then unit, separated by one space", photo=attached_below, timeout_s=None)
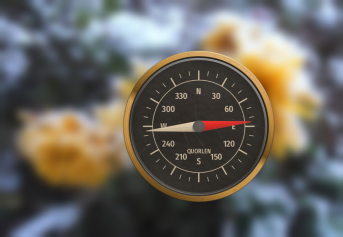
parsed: 85 °
